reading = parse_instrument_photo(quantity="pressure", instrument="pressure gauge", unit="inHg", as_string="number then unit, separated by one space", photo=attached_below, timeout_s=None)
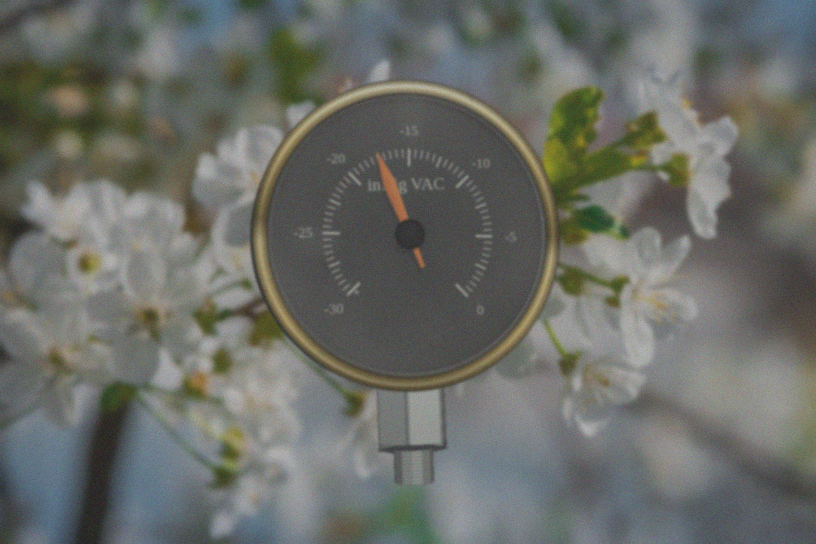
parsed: -17.5 inHg
